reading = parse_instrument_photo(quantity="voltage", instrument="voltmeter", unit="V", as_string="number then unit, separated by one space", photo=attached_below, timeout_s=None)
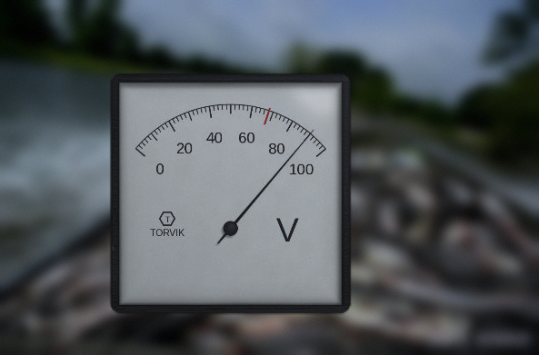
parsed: 90 V
